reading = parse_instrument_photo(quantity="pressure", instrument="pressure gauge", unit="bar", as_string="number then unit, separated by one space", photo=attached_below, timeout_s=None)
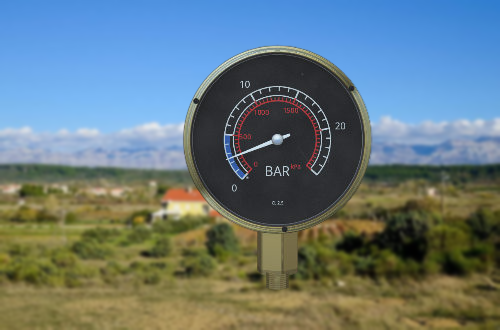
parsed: 2.5 bar
